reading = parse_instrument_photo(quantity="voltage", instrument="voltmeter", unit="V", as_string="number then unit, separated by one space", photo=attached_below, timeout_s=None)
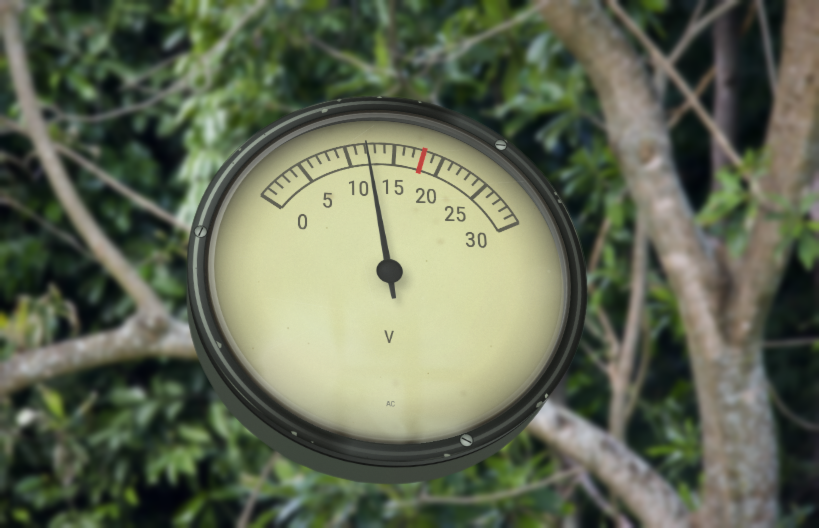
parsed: 12 V
